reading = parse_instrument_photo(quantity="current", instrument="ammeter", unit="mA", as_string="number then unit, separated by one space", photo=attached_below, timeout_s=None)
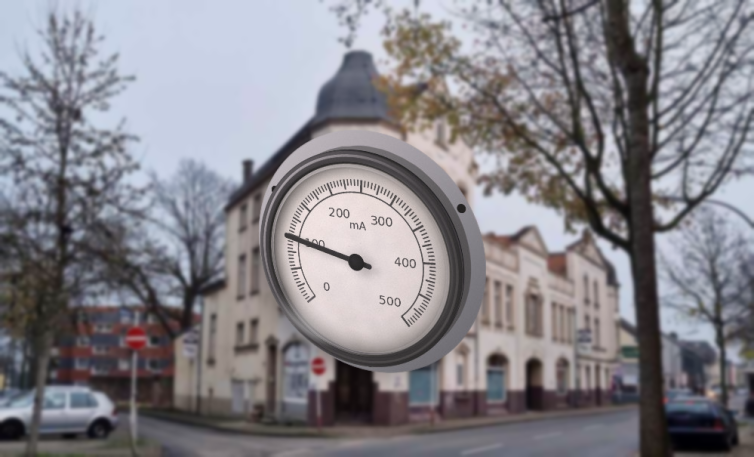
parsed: 100 mA
